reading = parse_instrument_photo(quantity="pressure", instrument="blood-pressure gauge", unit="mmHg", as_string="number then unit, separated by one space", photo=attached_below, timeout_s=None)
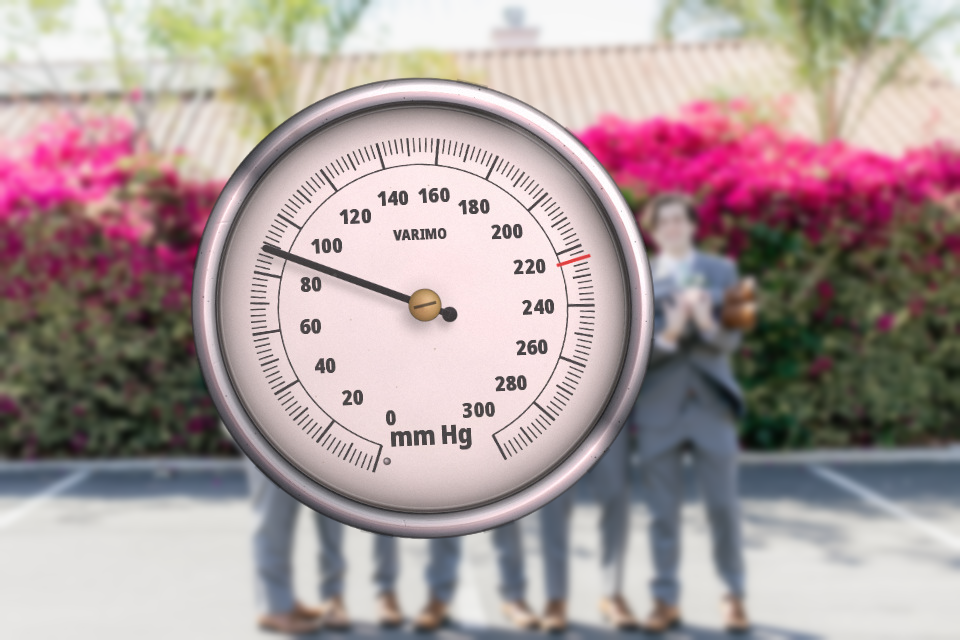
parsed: 88 mmHg
